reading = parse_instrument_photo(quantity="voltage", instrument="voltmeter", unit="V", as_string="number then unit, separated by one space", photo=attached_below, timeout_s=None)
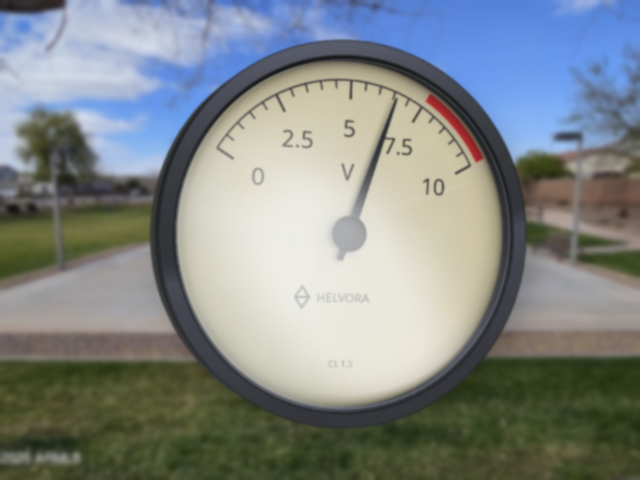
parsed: 6.5 V
